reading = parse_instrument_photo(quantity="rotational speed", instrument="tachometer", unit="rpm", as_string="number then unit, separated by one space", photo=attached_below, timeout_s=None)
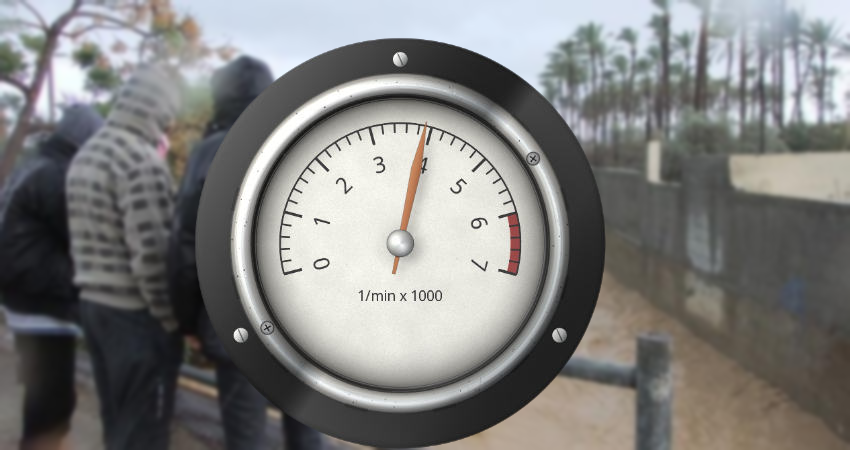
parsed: 3900 rpm
